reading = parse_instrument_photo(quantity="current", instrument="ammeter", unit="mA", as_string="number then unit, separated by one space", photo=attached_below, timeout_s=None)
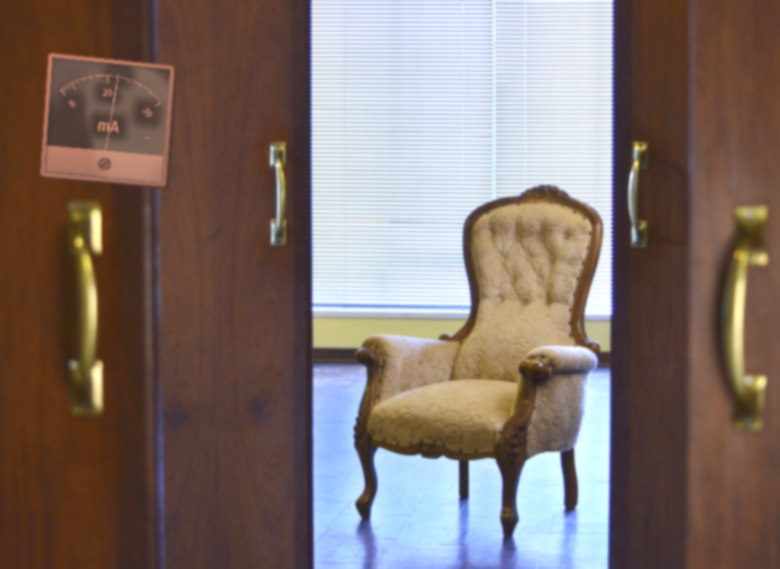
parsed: 22 mA
